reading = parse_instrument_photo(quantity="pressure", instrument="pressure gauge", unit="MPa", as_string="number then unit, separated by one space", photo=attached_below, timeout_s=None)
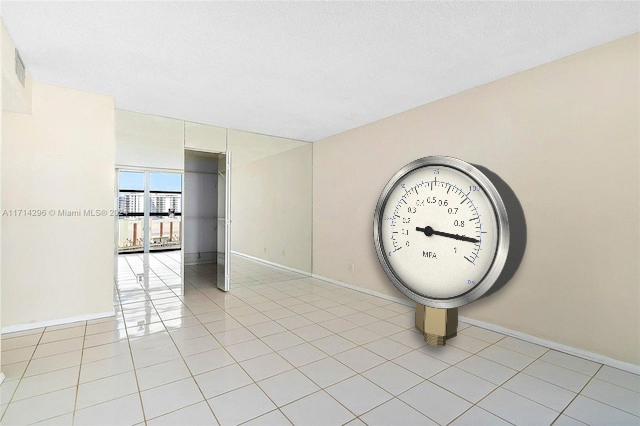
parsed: 0.9 MPa
